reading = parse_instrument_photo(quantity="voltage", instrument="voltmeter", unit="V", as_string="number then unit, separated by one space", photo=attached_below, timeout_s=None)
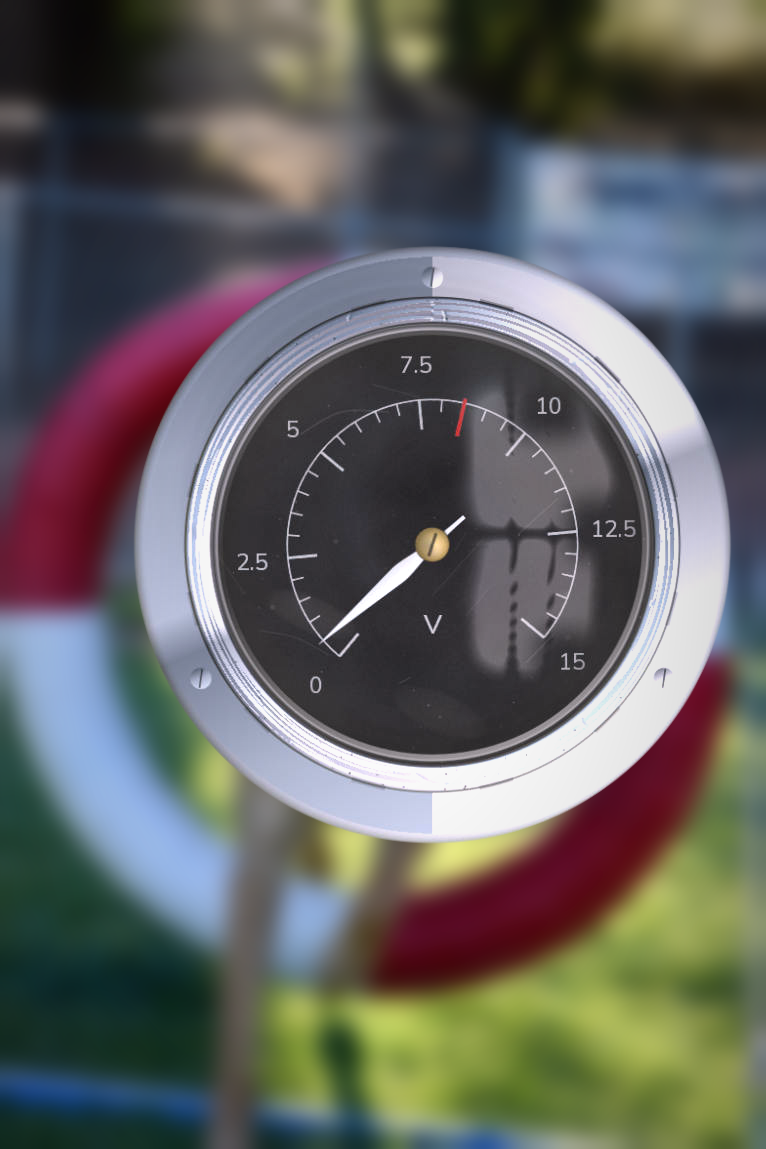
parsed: 0.5 V
